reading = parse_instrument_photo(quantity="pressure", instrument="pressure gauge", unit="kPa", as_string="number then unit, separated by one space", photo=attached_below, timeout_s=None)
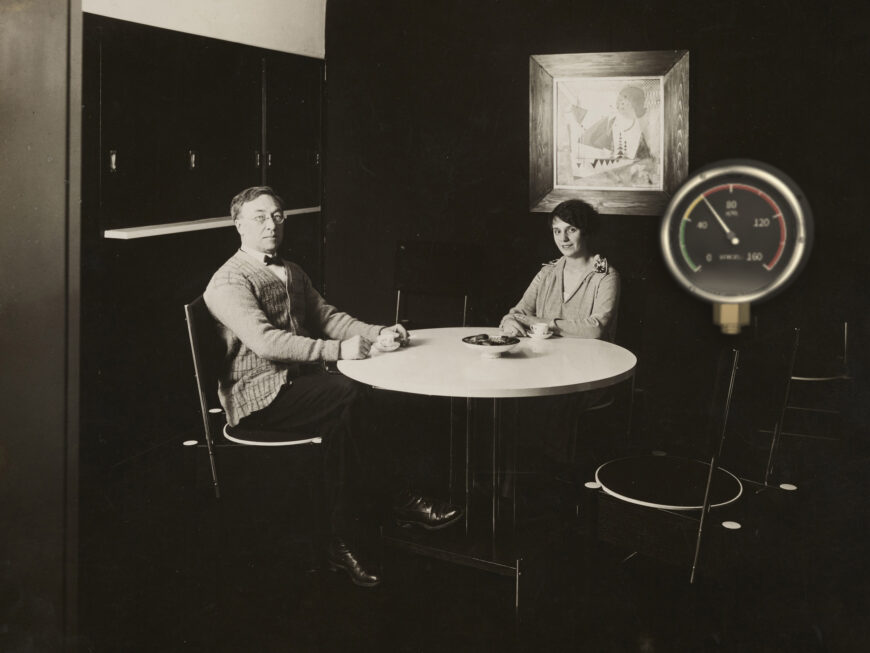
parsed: 60 kPa
